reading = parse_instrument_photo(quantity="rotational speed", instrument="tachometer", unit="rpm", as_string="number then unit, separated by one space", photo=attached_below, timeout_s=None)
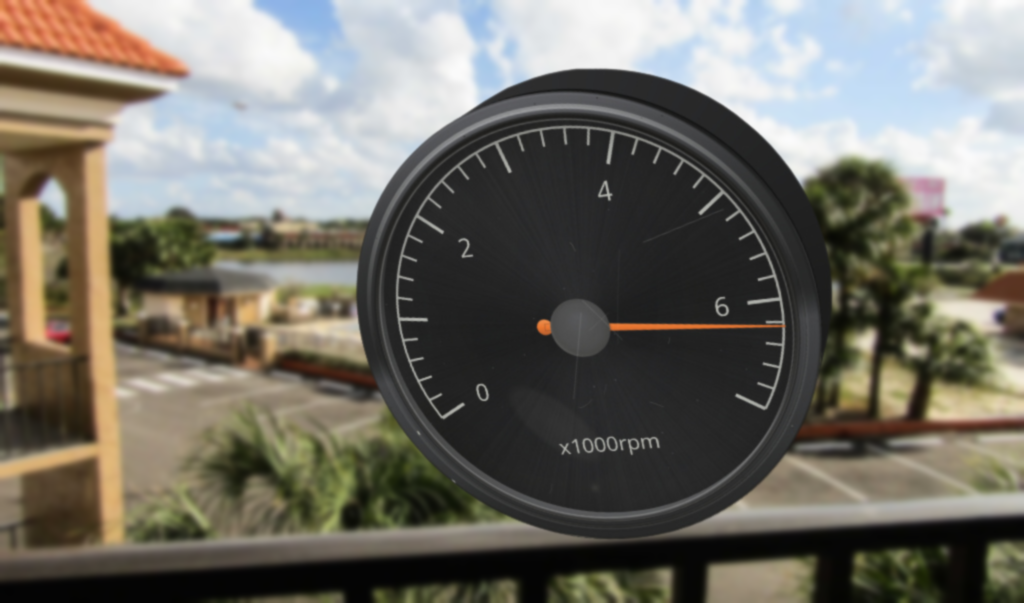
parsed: 6200 rpm
